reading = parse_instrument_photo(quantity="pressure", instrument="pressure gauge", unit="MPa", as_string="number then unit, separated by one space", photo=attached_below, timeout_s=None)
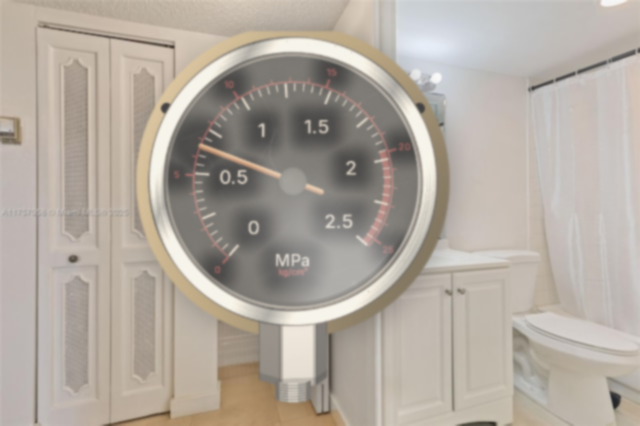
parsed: 0.65 MPa
